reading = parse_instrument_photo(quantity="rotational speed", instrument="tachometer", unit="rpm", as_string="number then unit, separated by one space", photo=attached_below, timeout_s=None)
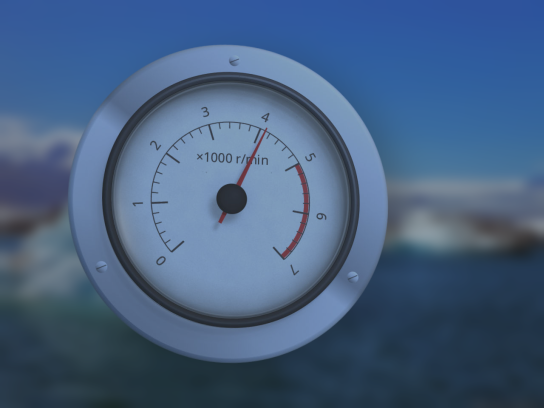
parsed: 4100 rpm
